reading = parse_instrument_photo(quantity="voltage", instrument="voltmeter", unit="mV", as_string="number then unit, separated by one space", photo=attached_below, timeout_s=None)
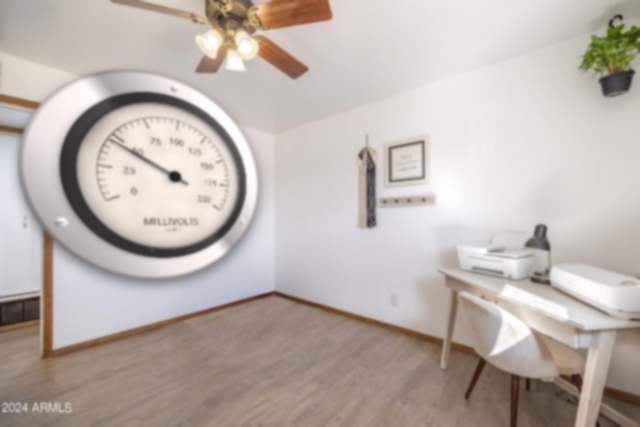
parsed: 45 mV
